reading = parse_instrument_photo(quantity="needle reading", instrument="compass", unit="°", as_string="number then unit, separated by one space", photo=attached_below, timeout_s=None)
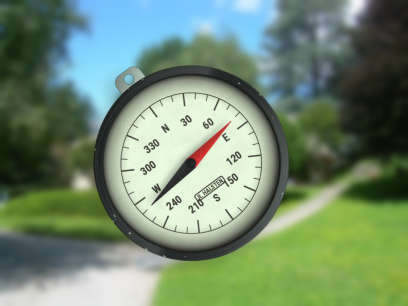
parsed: 80 °
